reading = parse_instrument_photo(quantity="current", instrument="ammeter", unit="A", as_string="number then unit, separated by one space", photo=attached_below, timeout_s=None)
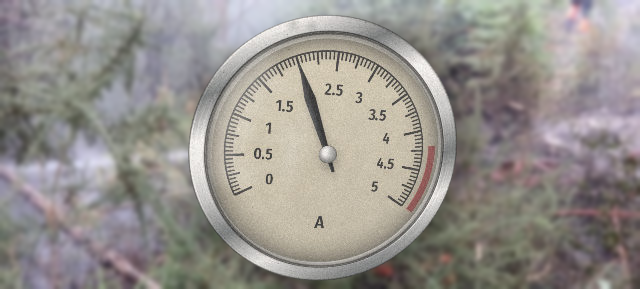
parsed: 2 A
